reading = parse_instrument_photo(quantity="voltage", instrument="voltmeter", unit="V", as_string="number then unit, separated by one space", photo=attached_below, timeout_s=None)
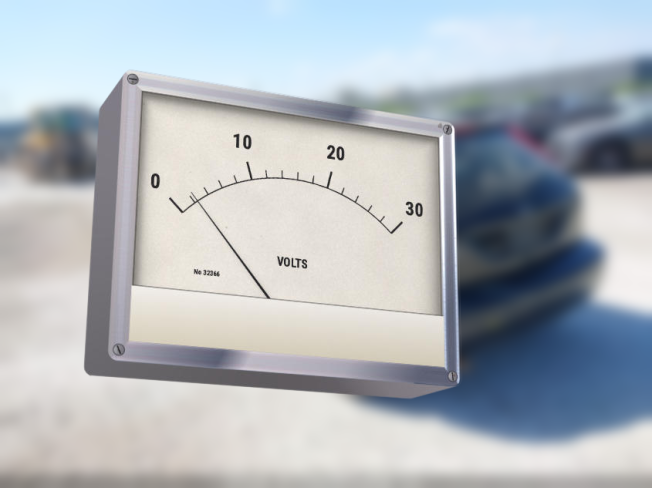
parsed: 2 V
